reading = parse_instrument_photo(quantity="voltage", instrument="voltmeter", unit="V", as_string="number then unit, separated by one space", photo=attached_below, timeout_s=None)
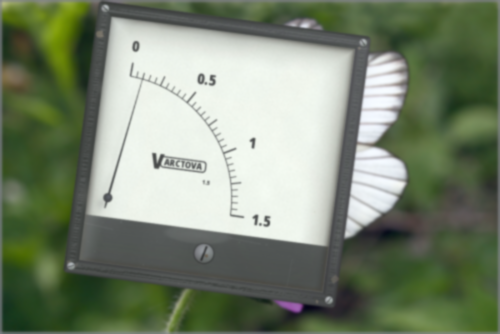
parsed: 0.1 V
